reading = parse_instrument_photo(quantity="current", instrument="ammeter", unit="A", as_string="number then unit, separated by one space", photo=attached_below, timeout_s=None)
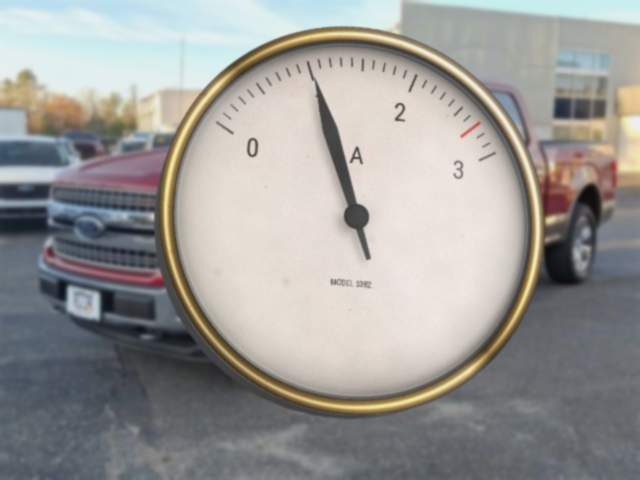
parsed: 1 A
